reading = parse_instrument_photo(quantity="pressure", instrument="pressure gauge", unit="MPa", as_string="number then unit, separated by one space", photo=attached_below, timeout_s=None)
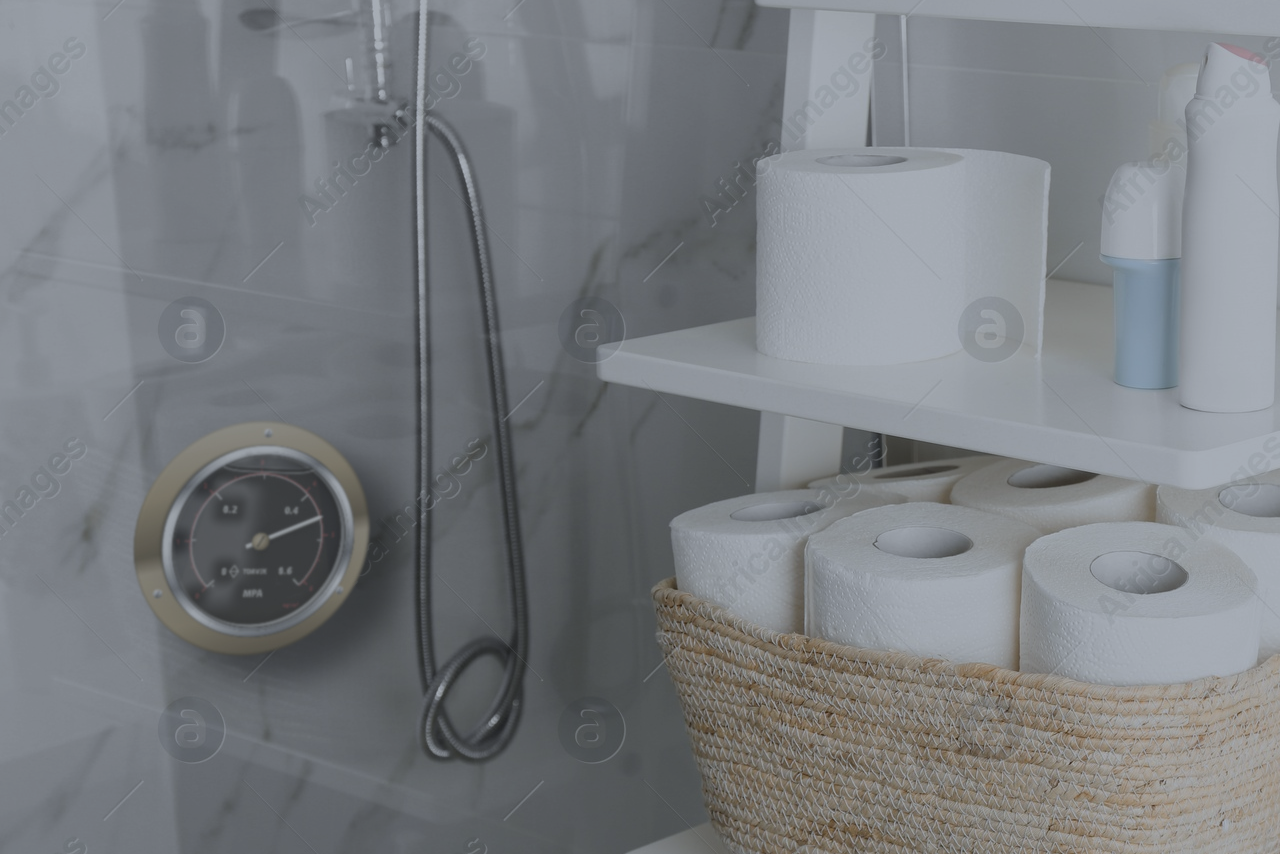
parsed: 0.45 MPa
